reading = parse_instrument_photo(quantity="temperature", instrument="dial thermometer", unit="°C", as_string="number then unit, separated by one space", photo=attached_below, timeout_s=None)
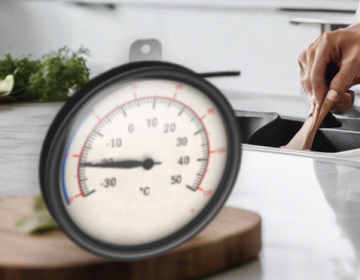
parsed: -20 °C
